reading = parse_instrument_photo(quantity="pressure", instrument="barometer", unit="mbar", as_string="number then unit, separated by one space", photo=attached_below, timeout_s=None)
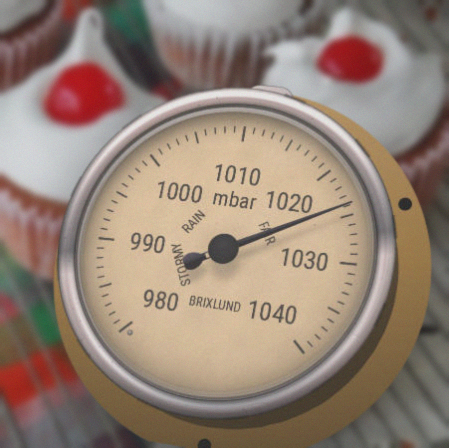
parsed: 1024 mbar
